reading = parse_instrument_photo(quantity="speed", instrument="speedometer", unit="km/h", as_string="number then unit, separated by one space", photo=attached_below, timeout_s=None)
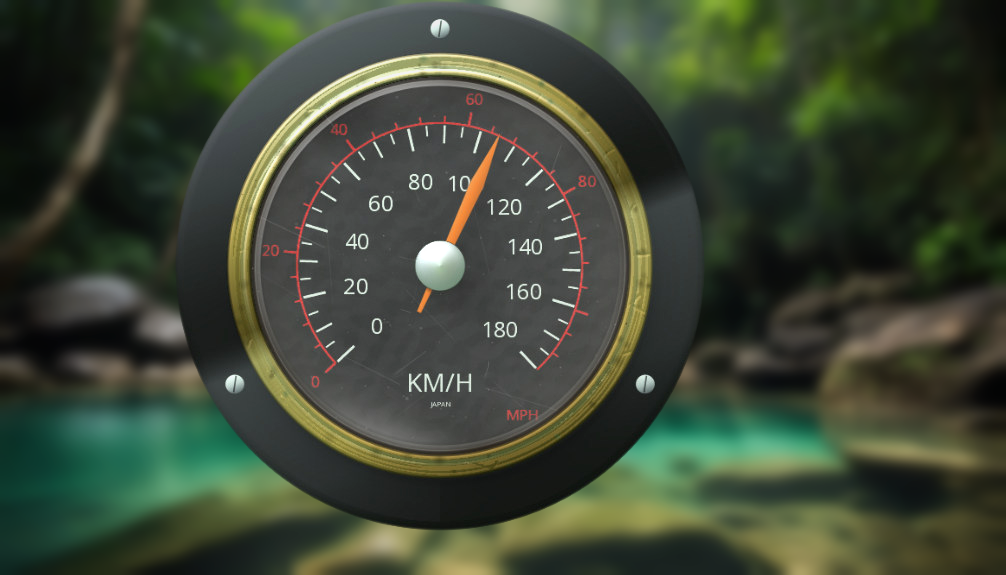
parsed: 105 km/h
